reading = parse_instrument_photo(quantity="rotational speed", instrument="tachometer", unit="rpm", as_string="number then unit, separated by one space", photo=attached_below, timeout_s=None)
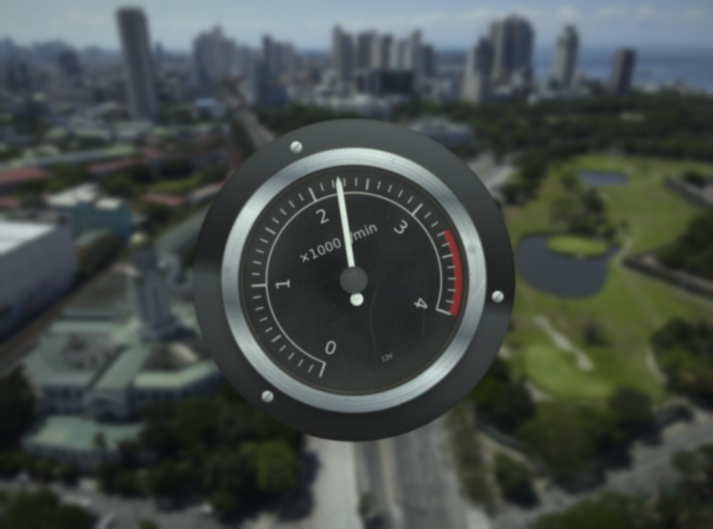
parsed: 2250 rpm
